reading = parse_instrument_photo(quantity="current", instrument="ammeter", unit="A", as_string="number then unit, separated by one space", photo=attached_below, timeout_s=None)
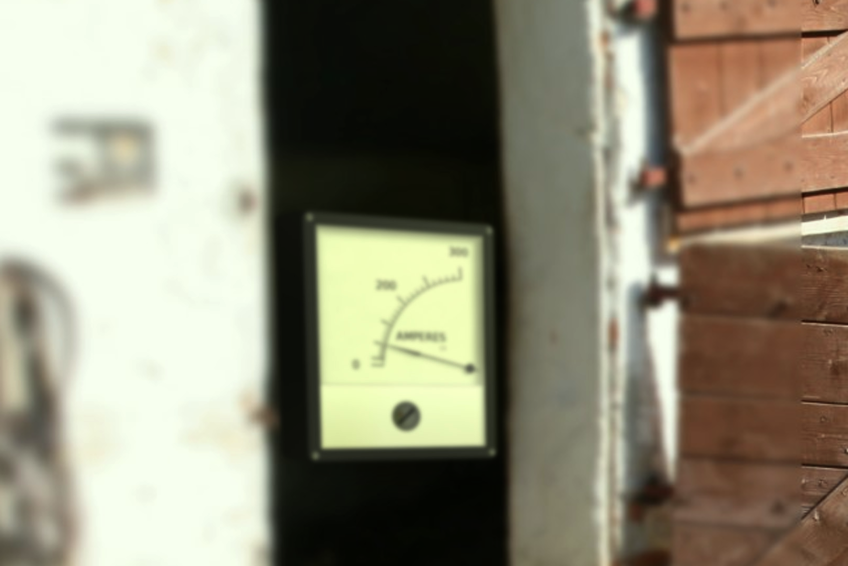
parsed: 100 A
